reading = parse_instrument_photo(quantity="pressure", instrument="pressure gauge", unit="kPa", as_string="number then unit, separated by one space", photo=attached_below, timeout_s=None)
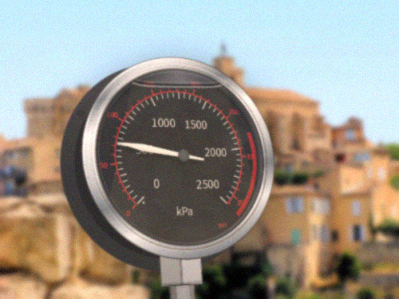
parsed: 500 kPa
